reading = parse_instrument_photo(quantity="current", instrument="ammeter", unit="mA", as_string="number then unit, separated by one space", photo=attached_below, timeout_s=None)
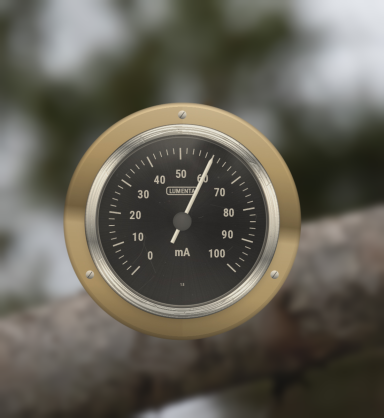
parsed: 60 mA
